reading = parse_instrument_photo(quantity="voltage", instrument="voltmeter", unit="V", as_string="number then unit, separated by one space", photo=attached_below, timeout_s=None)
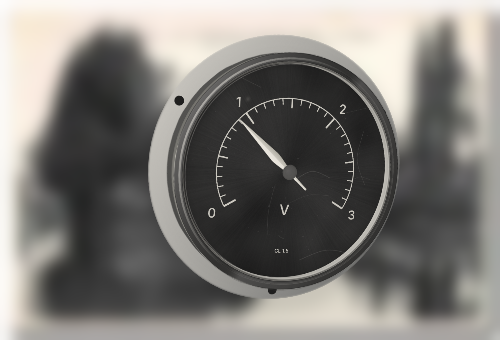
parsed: 0.9 V
